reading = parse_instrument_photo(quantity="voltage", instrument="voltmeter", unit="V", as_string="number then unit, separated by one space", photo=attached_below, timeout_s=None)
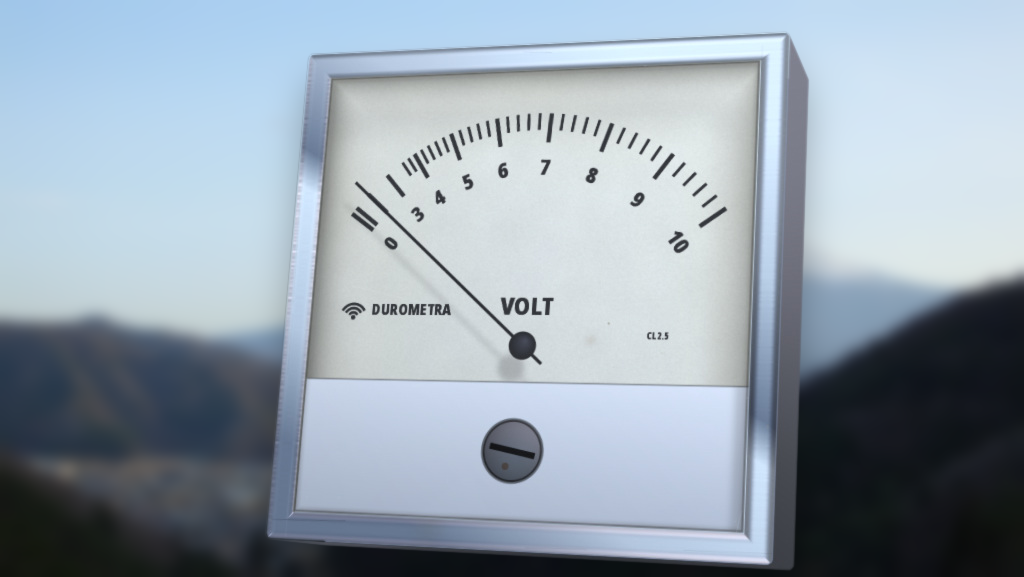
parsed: 2 V
